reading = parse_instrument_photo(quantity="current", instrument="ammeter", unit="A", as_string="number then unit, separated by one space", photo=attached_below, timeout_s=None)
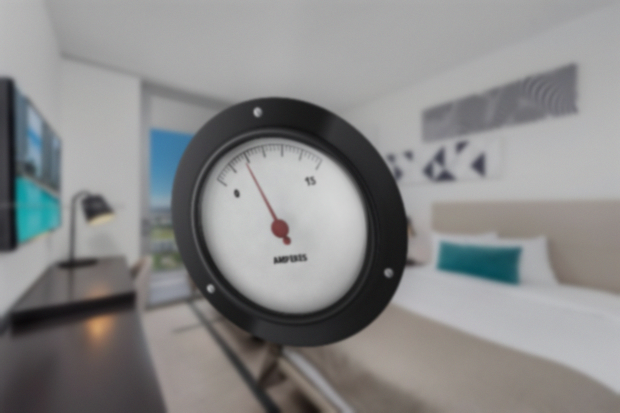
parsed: 5 A
